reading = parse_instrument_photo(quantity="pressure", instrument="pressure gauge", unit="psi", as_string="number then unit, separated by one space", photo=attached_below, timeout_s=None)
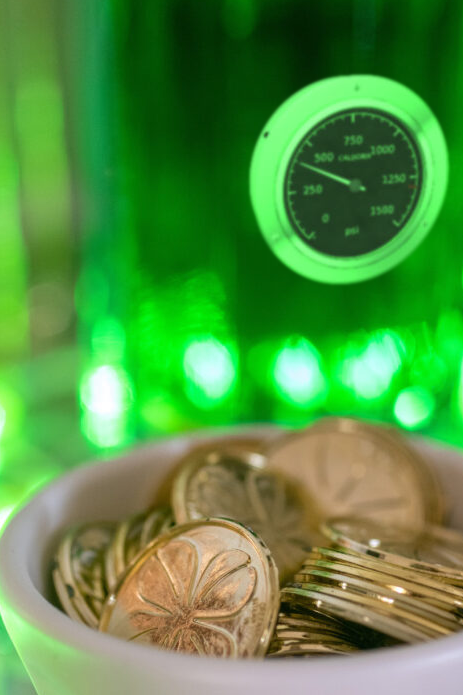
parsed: 400 psi
